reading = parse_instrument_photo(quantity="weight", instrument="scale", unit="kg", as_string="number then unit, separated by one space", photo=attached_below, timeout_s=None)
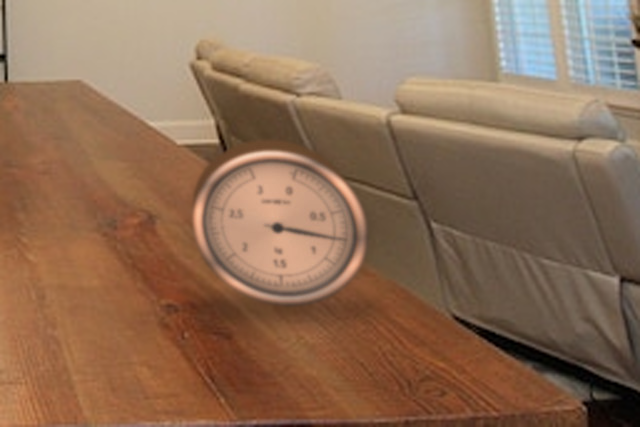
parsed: 0.75 kg
